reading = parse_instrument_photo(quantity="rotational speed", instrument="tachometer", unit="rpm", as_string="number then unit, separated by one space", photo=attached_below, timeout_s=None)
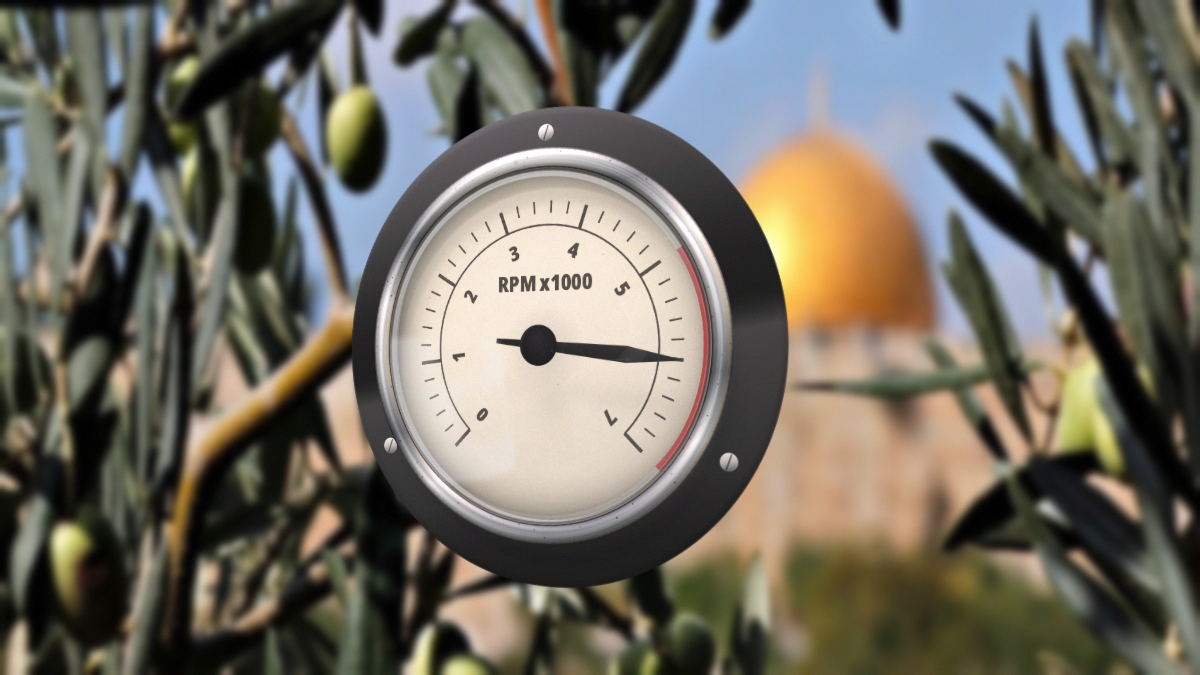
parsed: 6000 rpm
